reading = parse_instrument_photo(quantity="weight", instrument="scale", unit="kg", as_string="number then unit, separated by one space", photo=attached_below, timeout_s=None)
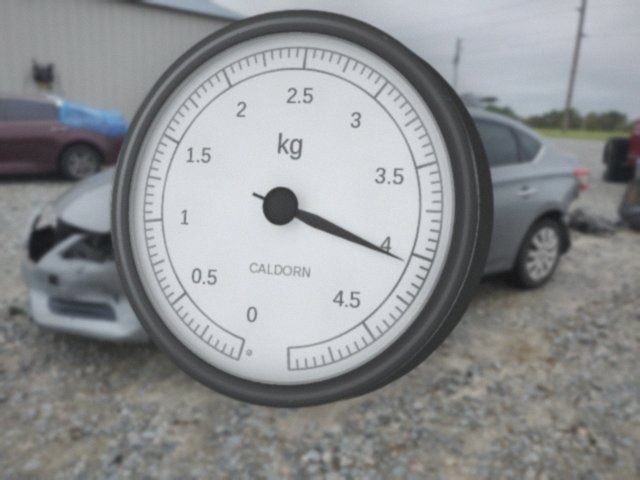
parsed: 4.05 kg
